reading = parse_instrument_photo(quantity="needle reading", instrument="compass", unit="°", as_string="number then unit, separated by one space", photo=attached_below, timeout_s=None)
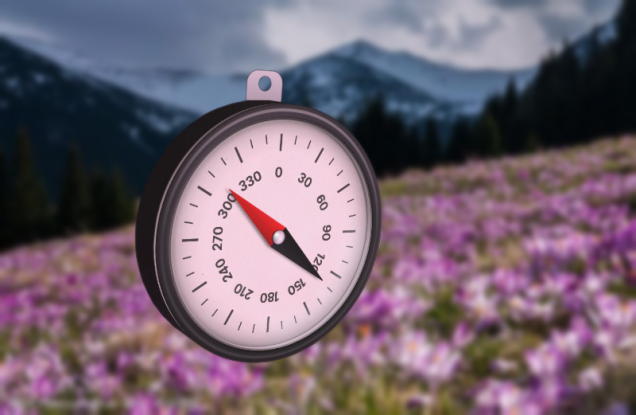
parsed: 310 °
